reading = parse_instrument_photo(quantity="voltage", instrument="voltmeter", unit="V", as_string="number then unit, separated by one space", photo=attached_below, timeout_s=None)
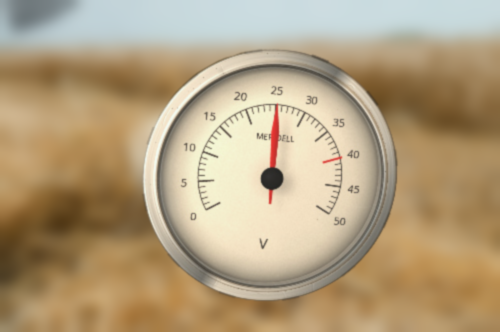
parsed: 25 V
